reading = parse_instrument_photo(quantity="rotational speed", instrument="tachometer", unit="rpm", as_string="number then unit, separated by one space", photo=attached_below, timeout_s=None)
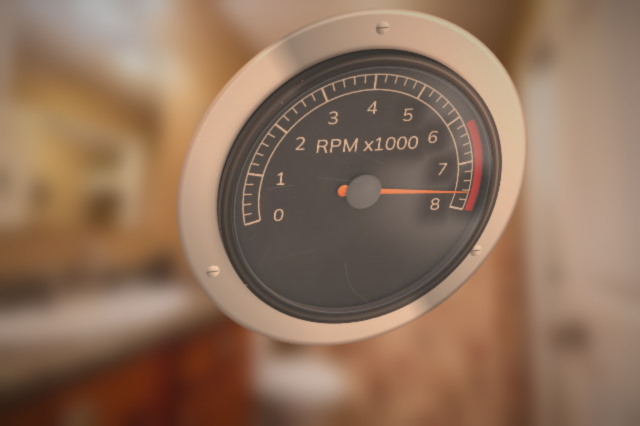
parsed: 7600 rpm
